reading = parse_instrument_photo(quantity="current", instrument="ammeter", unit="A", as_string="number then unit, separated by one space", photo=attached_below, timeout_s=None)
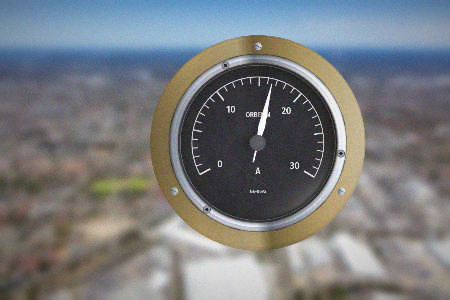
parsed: 16.5 A
